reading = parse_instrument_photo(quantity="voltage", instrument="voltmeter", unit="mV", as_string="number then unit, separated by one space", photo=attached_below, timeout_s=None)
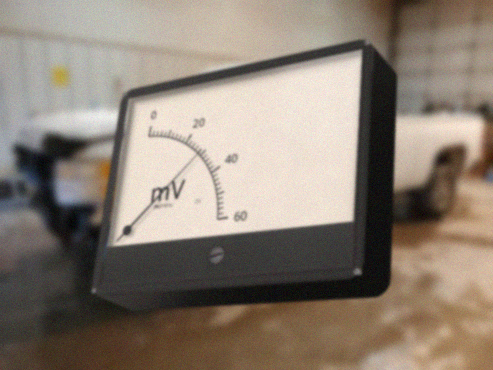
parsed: 30 mV
